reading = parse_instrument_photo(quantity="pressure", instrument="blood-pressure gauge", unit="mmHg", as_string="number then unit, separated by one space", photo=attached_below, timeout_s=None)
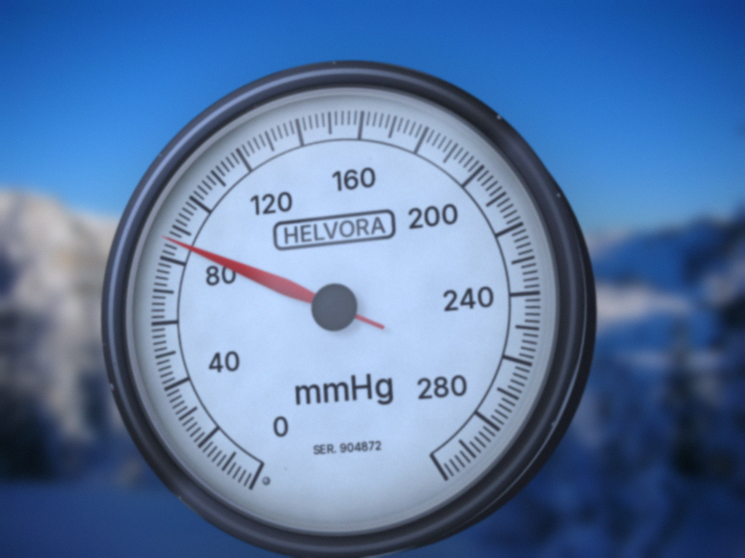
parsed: 86 mmHg
